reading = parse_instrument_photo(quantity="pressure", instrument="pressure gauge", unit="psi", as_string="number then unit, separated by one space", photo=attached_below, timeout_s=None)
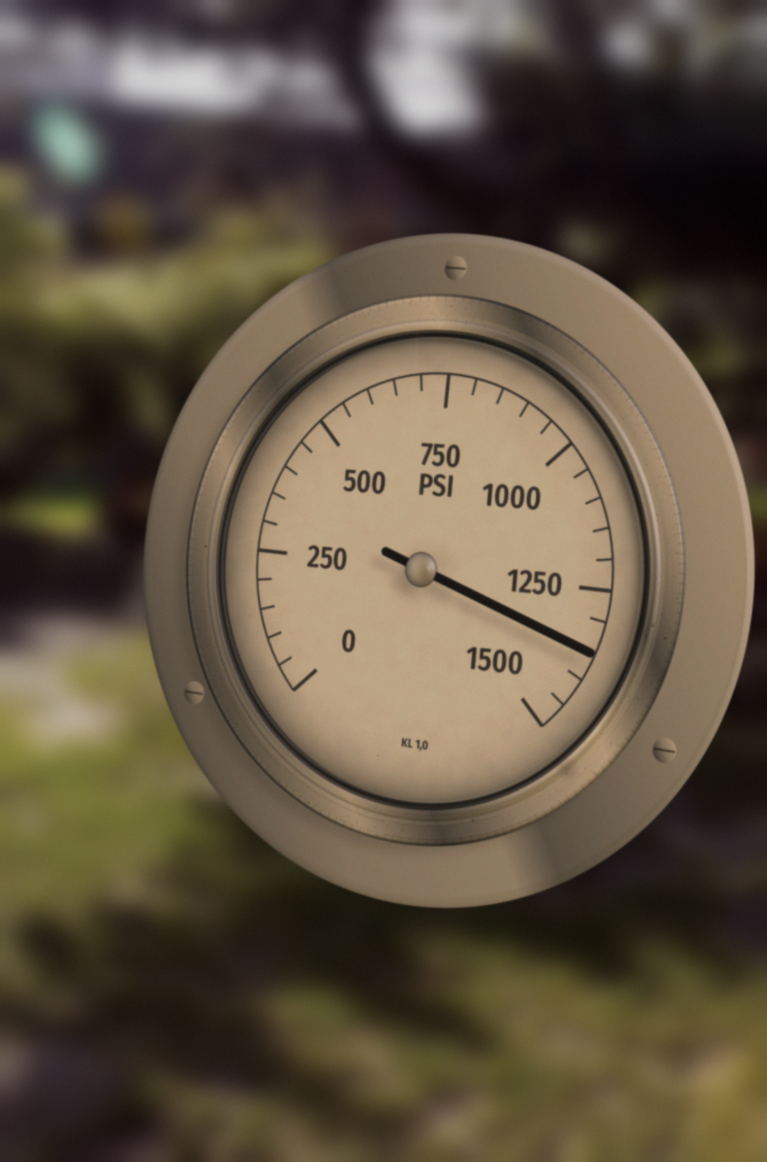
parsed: 1350 psi
